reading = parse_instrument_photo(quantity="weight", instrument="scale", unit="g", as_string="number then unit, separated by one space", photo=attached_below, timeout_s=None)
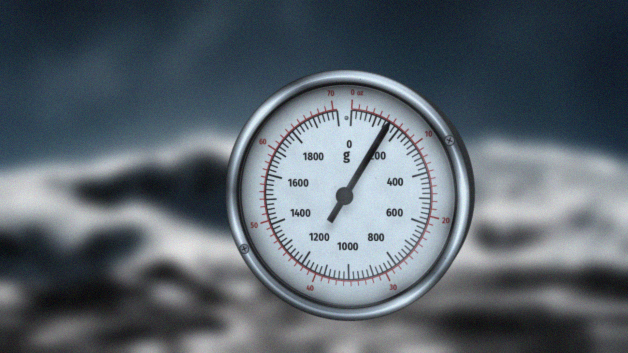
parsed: 160 g
